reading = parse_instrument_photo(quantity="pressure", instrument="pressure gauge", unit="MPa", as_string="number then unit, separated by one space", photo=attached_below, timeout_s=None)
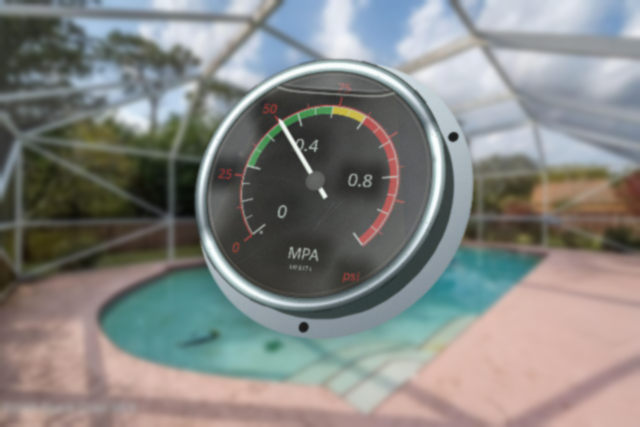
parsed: 0.35 MPa
